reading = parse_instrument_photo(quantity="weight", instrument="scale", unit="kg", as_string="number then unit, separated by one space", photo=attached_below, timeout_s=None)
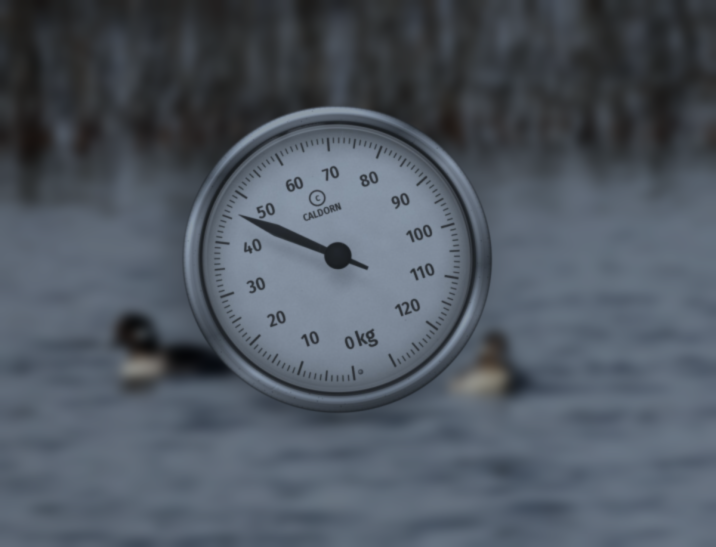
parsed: 46 kg
